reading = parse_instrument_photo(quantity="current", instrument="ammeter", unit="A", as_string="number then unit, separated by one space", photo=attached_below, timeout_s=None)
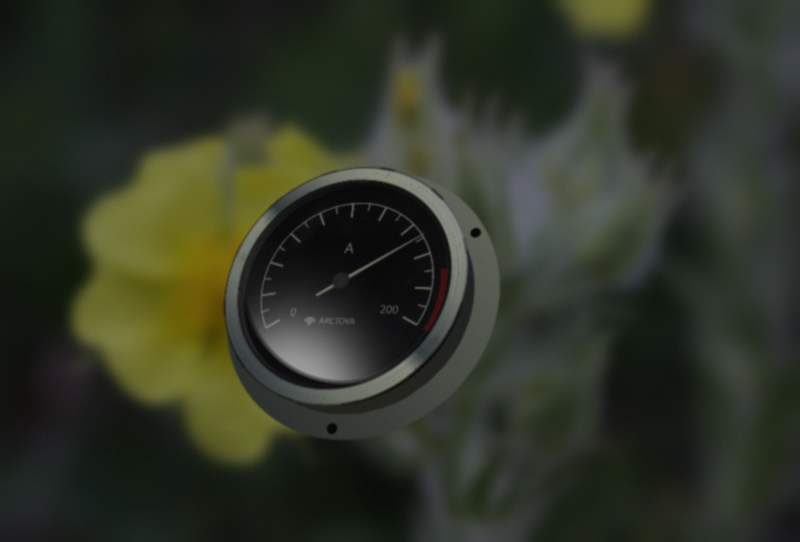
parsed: 150 A
